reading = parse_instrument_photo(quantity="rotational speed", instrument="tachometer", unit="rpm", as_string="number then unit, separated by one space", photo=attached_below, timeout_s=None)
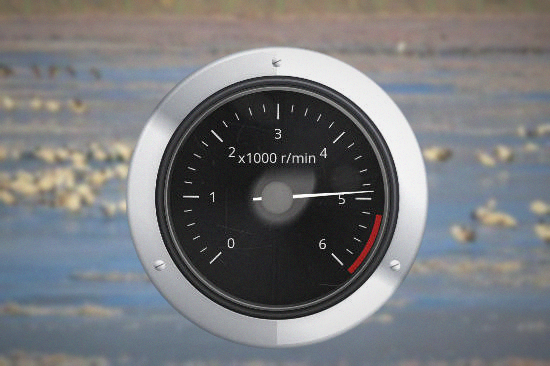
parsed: 4900 rpm
